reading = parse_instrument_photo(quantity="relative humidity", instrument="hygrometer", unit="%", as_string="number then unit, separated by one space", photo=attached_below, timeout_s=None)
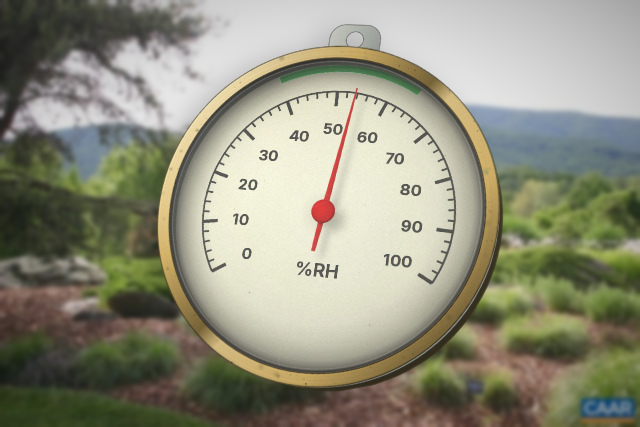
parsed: 54 %
